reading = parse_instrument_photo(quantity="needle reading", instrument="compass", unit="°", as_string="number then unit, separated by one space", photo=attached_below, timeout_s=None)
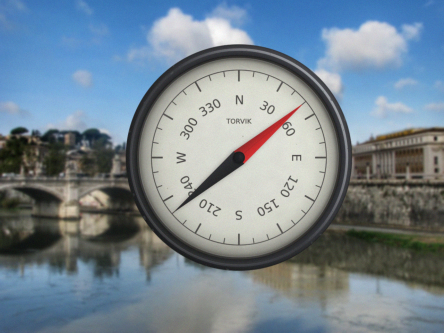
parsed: 50 °
